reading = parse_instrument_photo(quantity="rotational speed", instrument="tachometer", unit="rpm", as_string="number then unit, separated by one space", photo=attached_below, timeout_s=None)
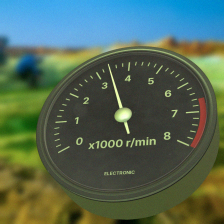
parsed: 3400 rpm
